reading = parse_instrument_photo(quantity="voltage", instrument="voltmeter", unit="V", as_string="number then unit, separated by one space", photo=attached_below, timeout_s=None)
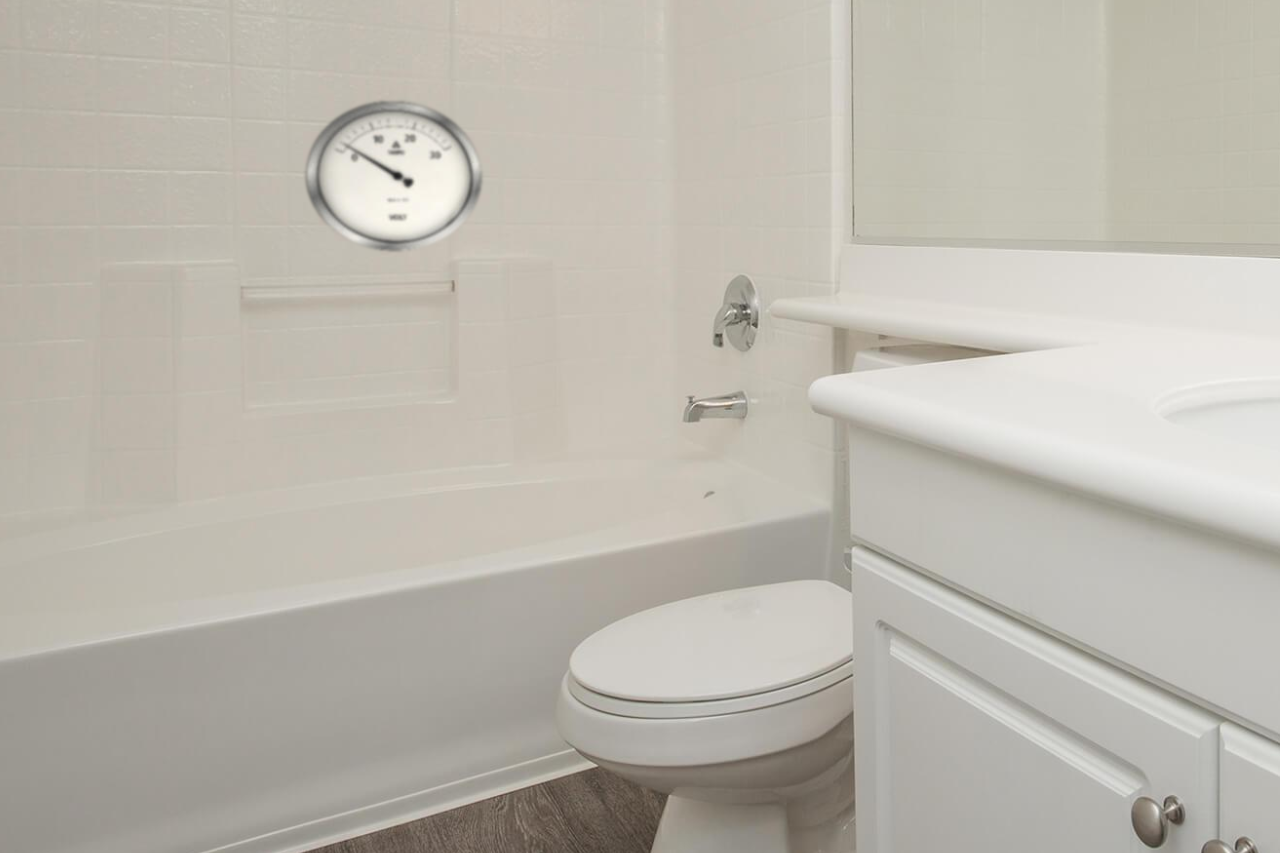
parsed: 2 V
